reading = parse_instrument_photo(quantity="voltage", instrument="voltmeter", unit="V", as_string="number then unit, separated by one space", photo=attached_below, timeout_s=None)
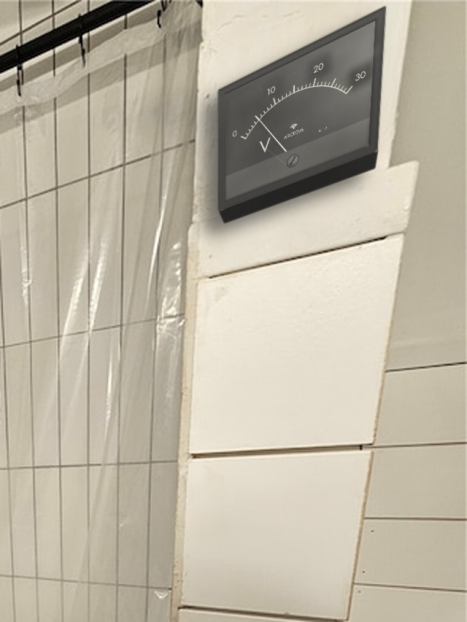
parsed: 5 V
